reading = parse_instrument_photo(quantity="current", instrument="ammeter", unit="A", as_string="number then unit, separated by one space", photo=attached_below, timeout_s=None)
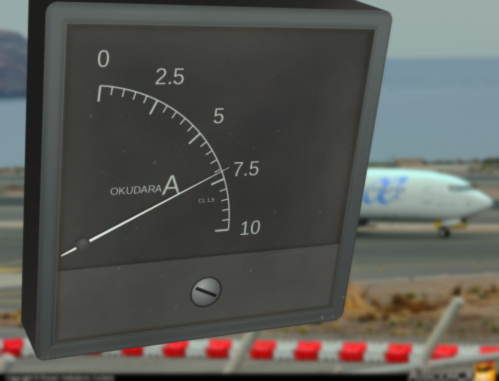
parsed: 7 A
